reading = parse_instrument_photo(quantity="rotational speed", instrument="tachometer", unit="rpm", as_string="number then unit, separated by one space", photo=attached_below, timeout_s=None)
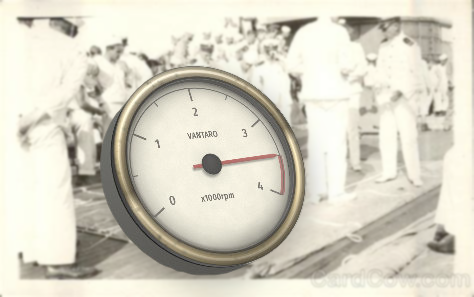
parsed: 3500 rpm
